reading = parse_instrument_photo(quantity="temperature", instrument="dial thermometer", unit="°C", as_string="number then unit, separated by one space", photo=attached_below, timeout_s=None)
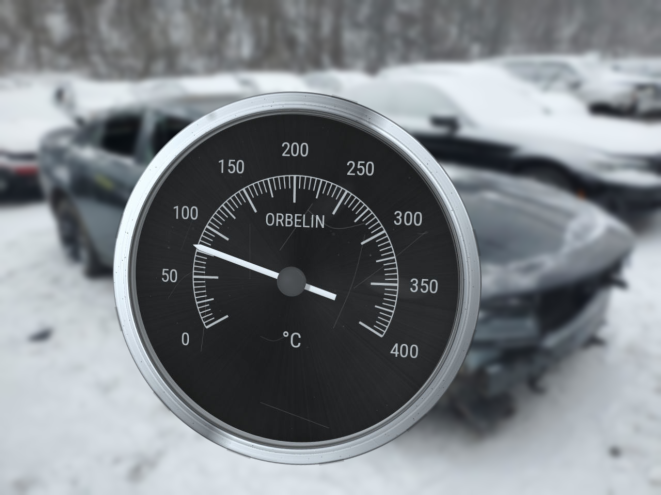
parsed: 80 °C
